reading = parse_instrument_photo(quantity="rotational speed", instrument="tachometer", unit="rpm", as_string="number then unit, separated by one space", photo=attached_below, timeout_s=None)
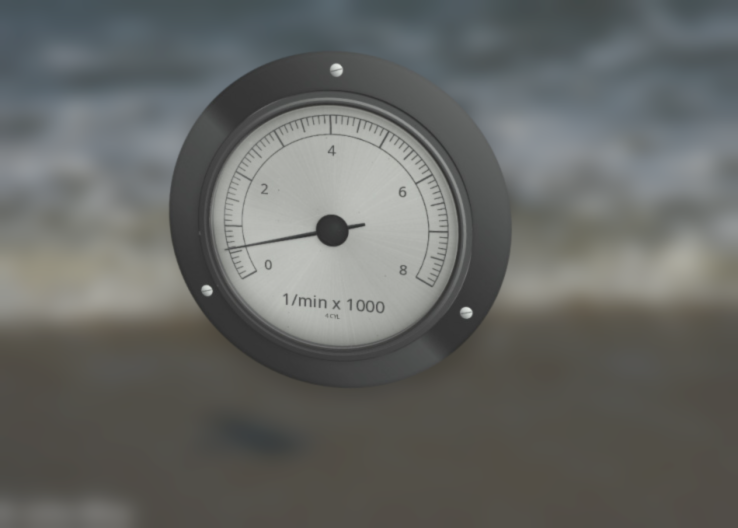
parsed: 600 rpm
